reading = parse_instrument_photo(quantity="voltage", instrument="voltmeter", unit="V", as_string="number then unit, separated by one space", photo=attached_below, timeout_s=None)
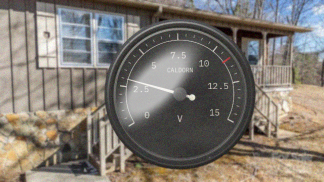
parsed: 3 V
